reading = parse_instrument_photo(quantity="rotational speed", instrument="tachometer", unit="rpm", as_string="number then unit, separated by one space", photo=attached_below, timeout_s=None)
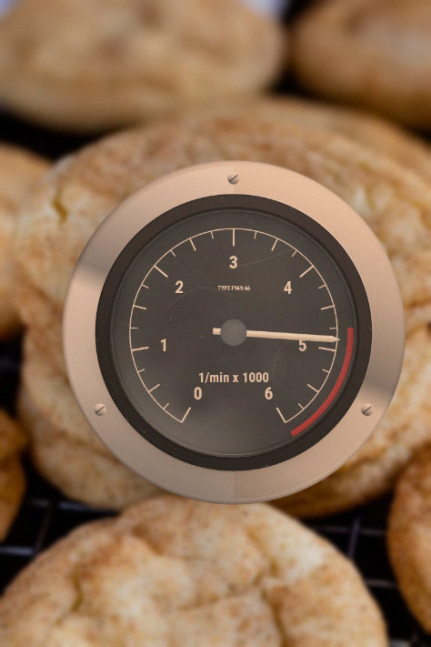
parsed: 4875 rpm
